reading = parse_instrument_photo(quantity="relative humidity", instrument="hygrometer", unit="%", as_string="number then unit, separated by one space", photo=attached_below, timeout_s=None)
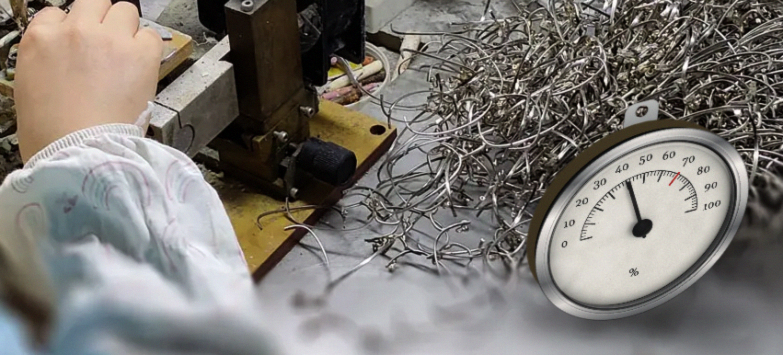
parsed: 40 %
